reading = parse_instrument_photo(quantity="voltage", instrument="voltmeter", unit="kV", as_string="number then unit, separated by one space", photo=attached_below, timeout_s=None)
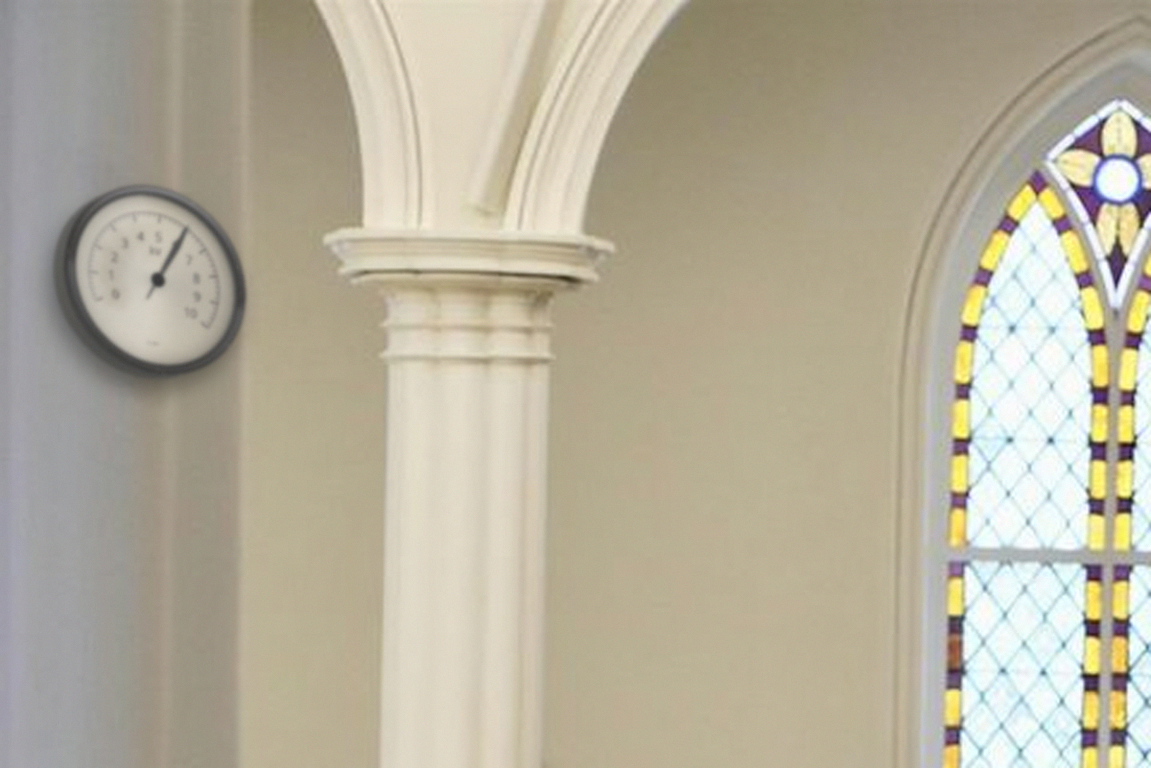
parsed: 6 kV
